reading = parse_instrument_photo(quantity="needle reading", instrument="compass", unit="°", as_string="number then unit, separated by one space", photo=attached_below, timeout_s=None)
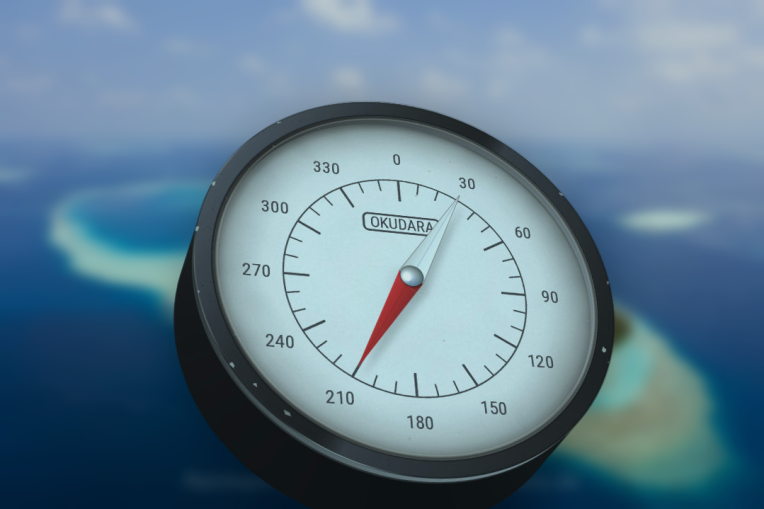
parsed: 210 °
